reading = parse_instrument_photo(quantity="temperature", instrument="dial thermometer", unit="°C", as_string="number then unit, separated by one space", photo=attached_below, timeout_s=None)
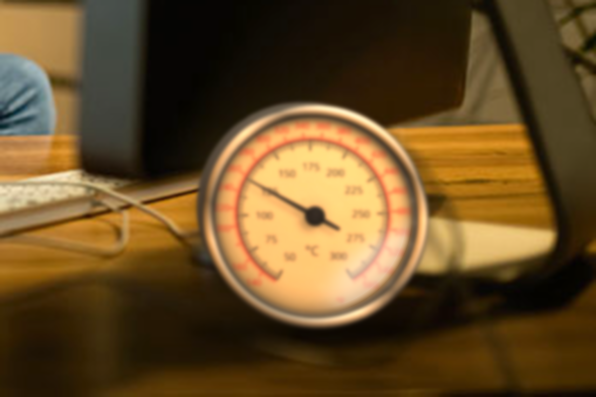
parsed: 125 °C
